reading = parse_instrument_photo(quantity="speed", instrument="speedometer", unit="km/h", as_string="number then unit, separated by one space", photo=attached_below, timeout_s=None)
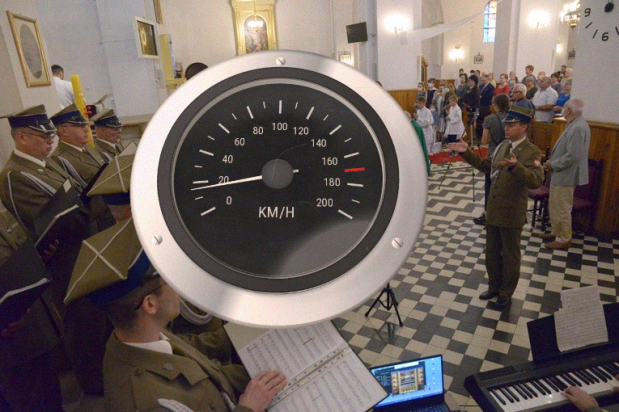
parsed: 15 km/h
